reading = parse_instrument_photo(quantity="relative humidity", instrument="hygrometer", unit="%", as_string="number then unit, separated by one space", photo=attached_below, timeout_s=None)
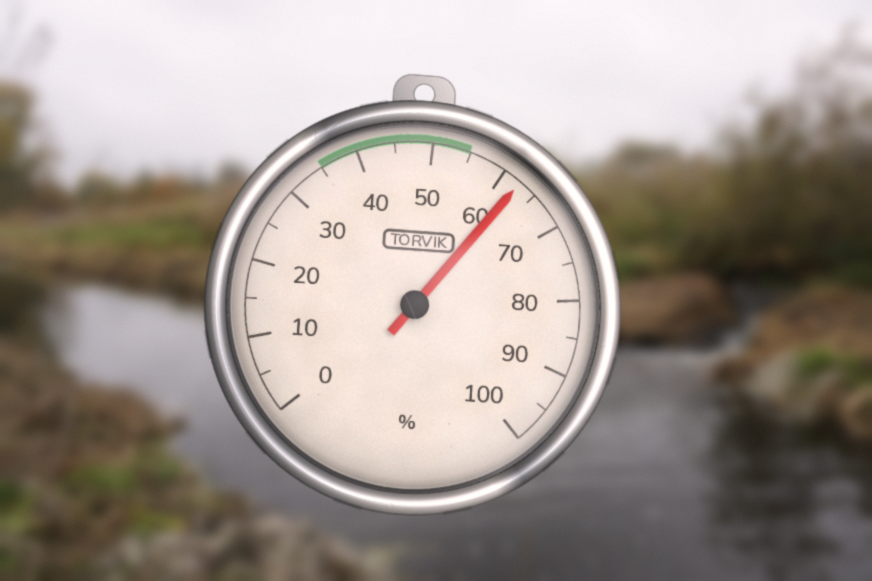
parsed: 62.5 %
